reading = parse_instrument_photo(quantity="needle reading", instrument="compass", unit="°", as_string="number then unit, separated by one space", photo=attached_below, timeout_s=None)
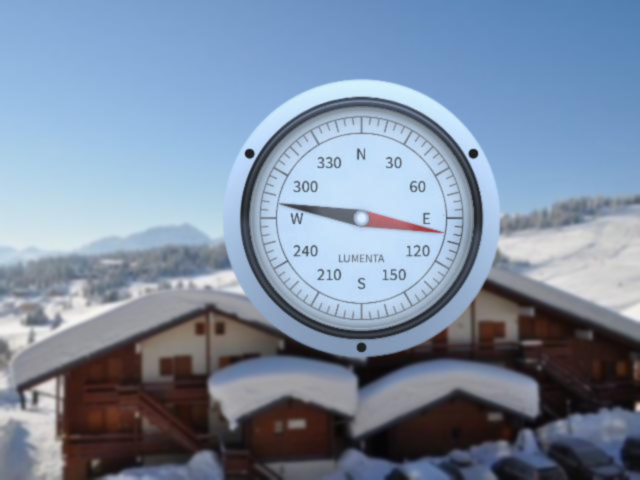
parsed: 100 °
